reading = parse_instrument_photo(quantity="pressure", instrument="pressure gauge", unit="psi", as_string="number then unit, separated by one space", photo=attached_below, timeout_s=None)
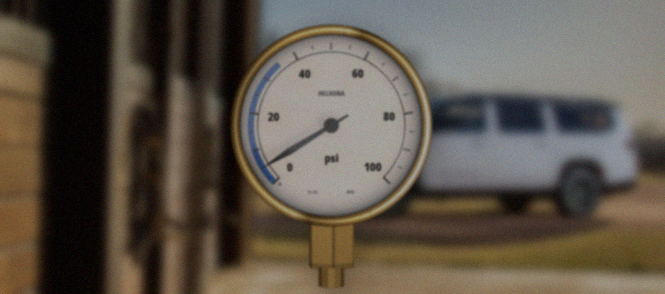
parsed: 5 psi
